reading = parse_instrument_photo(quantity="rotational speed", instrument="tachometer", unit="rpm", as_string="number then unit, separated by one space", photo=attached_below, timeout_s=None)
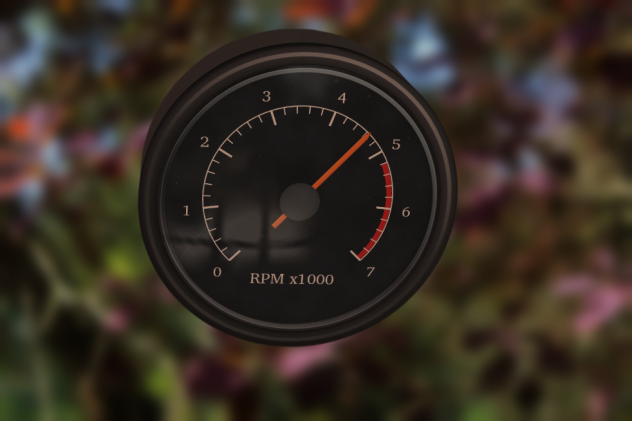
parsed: 4600 rpm
